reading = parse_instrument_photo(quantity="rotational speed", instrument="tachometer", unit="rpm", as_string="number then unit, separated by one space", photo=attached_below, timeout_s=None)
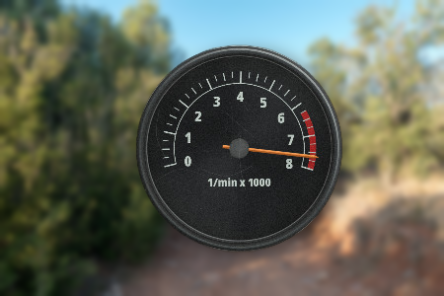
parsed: 7625 rpm
